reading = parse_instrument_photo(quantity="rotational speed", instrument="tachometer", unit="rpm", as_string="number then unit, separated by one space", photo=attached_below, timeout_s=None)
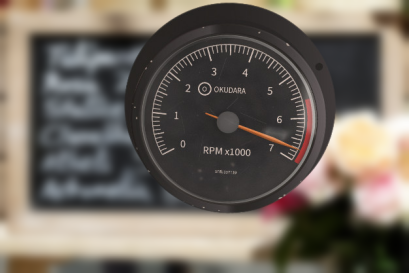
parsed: 6700 rpm
